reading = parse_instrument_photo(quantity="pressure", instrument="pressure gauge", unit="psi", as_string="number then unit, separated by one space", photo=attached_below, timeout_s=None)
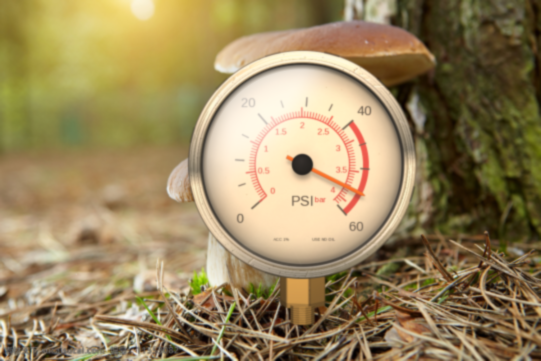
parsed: 55 psi
